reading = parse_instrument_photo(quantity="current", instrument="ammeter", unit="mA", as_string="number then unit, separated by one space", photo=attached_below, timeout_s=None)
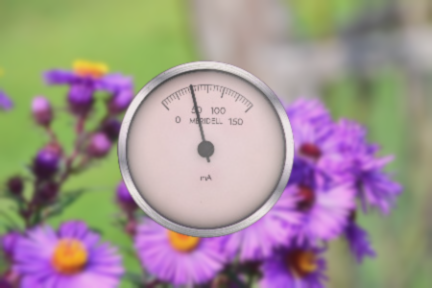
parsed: 50 mA
